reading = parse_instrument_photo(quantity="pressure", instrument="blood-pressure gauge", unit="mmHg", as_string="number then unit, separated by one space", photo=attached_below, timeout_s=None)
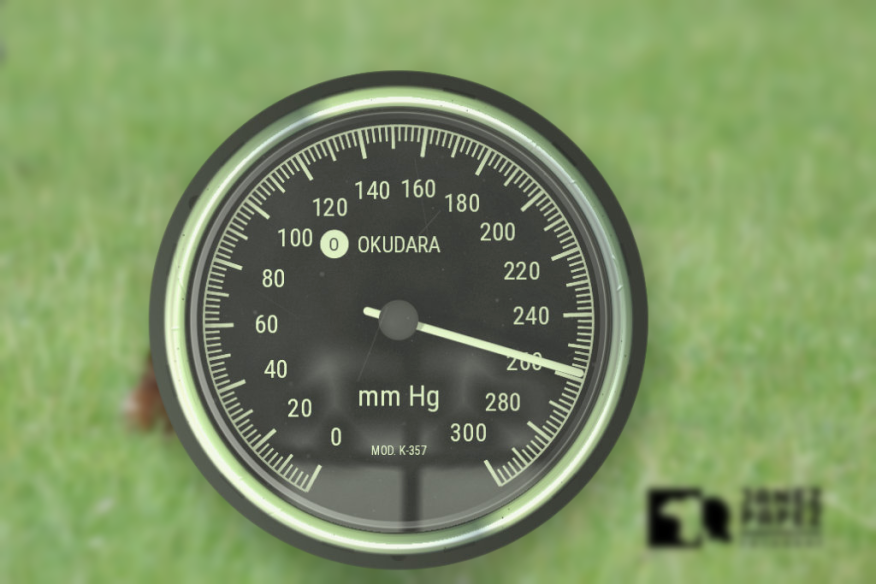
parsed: 258 mmHg
